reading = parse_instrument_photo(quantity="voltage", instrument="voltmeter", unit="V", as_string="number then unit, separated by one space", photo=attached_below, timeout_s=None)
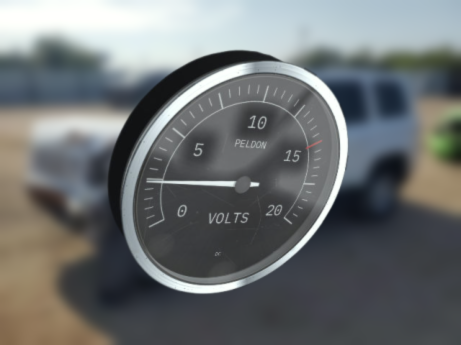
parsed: 2.5 V
